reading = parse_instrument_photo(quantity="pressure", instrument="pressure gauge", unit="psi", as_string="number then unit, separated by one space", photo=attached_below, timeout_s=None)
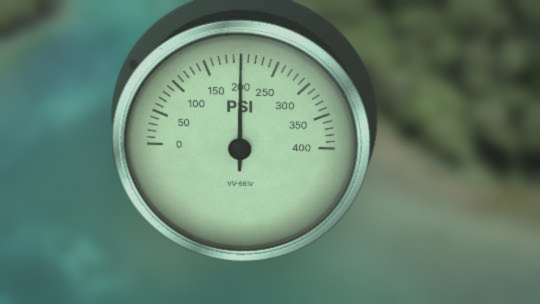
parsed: 200 psi
